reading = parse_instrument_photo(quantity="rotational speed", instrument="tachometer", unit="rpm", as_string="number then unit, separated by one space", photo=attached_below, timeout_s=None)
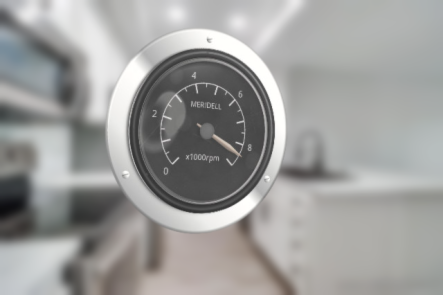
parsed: 8500 rpm
